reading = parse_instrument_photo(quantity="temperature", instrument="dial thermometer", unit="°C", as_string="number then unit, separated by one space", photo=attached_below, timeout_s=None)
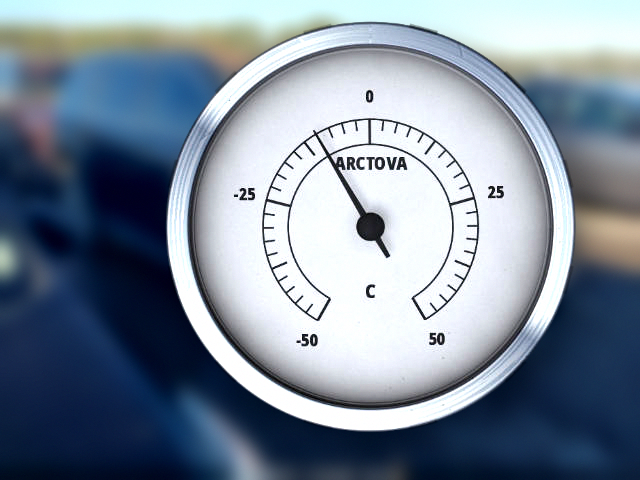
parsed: -10 °C
